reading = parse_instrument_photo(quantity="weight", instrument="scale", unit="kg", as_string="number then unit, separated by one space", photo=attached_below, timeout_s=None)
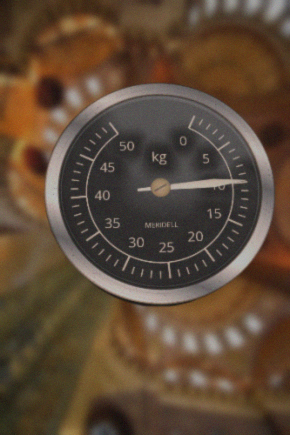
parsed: 10 kg
